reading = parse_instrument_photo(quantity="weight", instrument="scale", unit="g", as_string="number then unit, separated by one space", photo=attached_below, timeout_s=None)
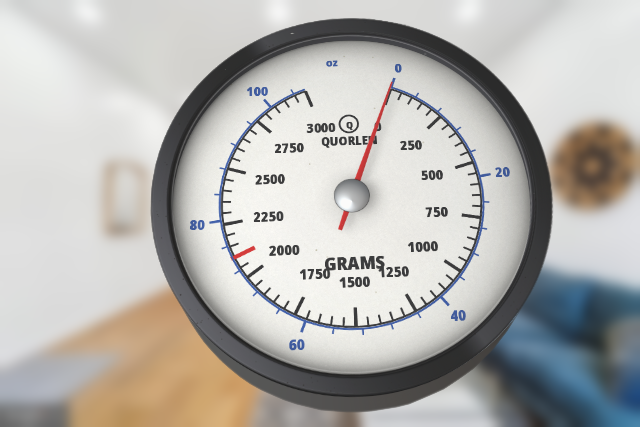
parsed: 0 g
